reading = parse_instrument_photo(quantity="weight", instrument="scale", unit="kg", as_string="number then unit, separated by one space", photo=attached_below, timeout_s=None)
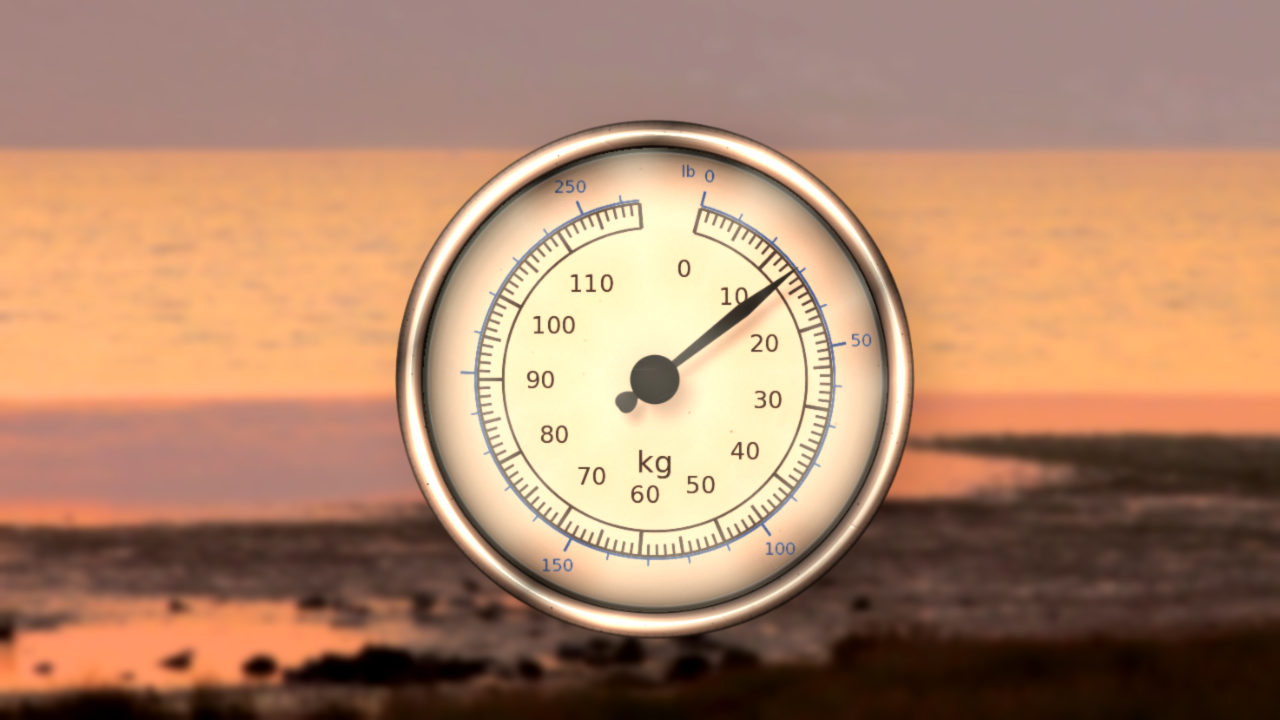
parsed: 13 kg
